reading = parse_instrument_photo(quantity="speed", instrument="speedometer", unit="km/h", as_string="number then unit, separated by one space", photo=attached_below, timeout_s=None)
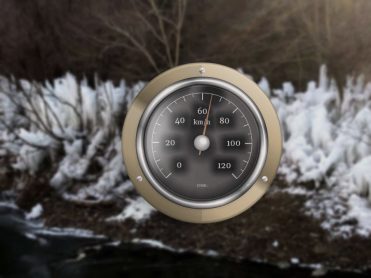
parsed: 65 km/h
